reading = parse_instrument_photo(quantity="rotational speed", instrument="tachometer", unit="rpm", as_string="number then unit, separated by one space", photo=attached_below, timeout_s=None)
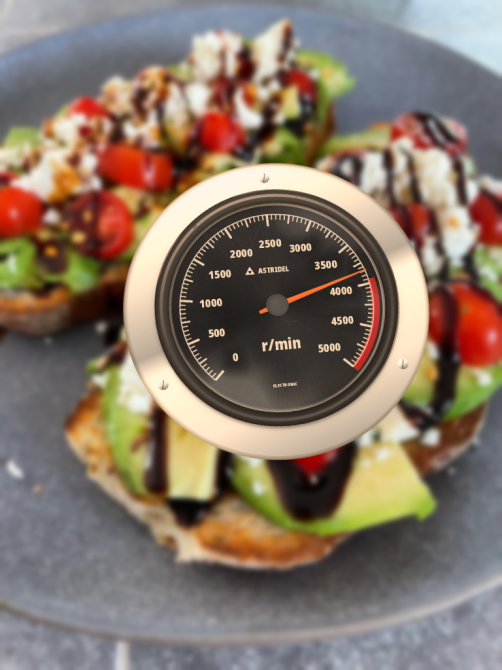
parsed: 3850 rpm
